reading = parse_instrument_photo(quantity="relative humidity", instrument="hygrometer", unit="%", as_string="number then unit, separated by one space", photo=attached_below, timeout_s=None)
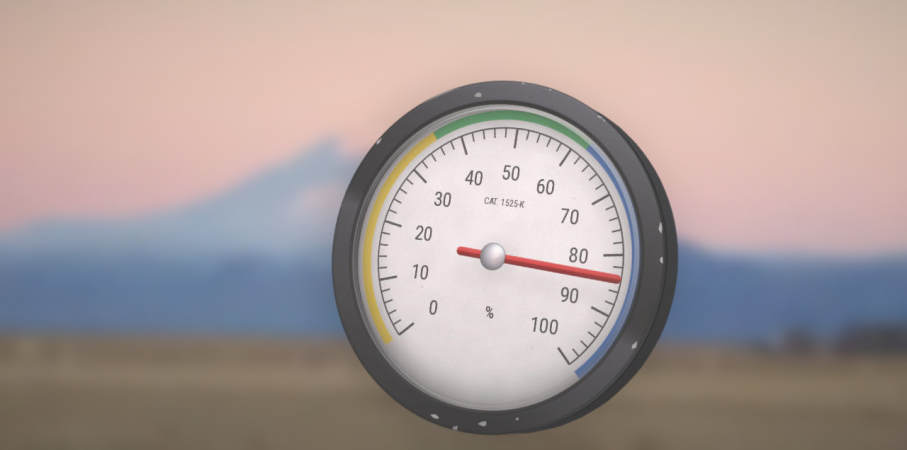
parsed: 84 %
